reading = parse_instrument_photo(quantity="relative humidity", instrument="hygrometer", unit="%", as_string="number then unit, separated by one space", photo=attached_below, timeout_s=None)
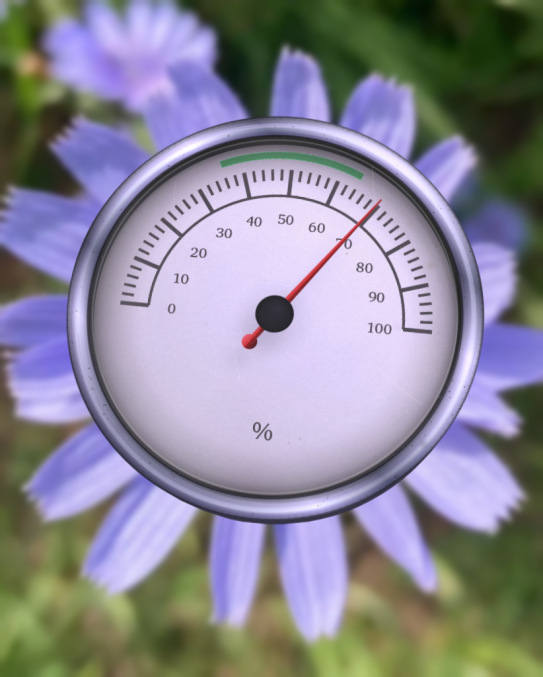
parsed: 70 %
